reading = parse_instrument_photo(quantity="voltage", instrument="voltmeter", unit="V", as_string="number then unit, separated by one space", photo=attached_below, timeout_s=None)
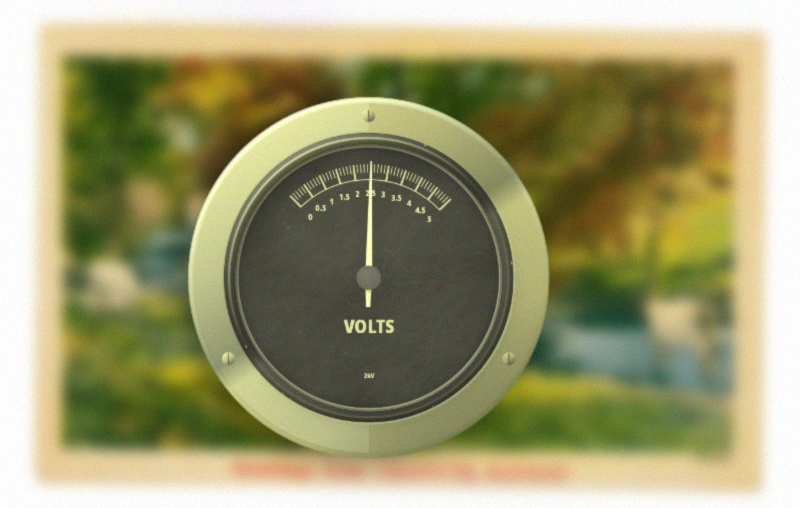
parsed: 2.5 V
